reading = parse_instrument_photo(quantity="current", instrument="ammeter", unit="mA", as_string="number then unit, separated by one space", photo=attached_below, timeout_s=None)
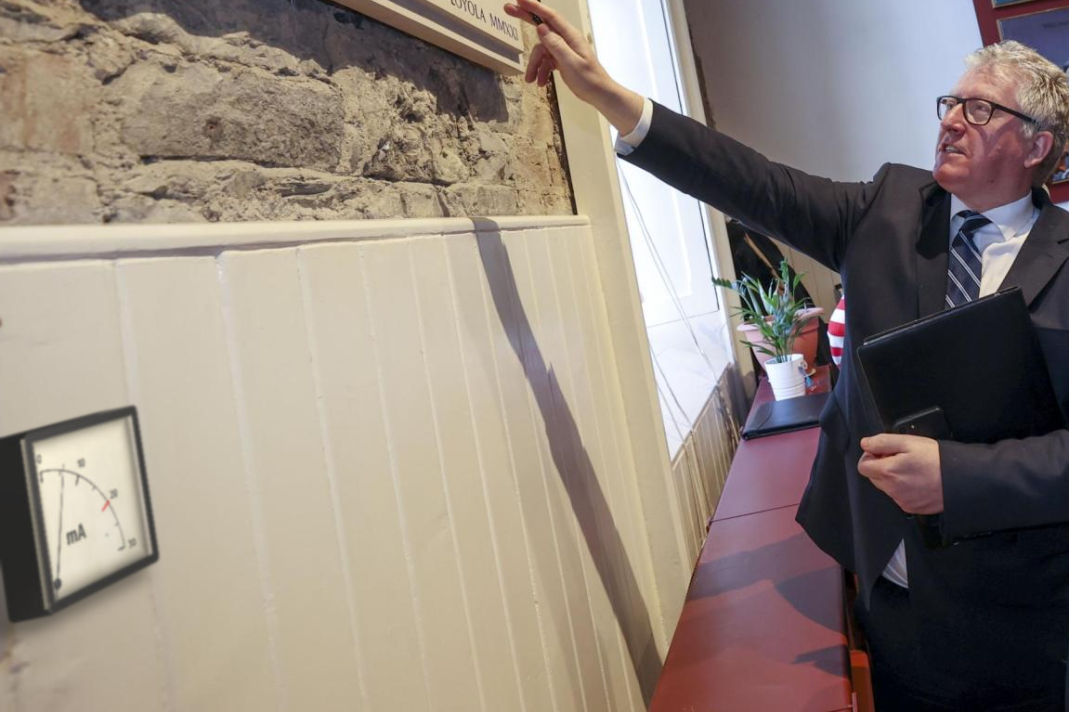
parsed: 5 mA
